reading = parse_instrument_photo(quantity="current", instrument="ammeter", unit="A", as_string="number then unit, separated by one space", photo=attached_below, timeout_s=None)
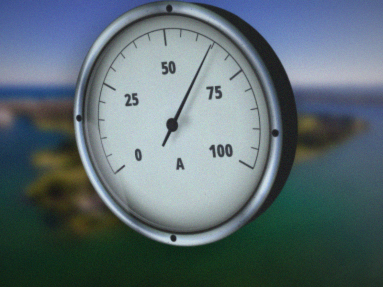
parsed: 65 A
